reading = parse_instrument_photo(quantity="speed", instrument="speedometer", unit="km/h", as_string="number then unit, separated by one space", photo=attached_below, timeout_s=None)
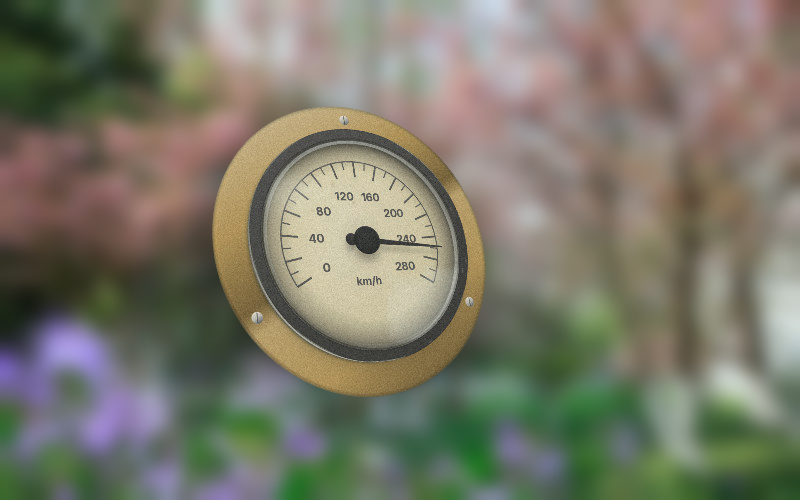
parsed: 250 km/h
